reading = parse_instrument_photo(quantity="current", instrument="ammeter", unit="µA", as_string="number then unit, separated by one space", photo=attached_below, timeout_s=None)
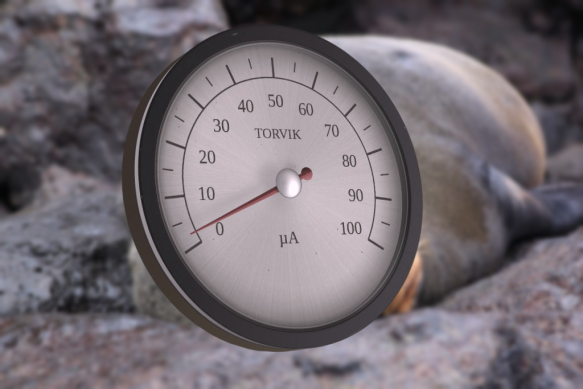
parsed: 2.5 µA
